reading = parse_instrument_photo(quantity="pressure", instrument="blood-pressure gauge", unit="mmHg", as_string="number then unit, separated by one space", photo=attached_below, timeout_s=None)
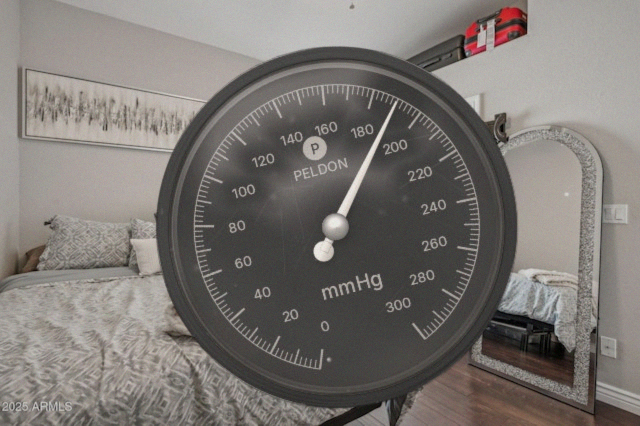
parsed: 190 mmHg
